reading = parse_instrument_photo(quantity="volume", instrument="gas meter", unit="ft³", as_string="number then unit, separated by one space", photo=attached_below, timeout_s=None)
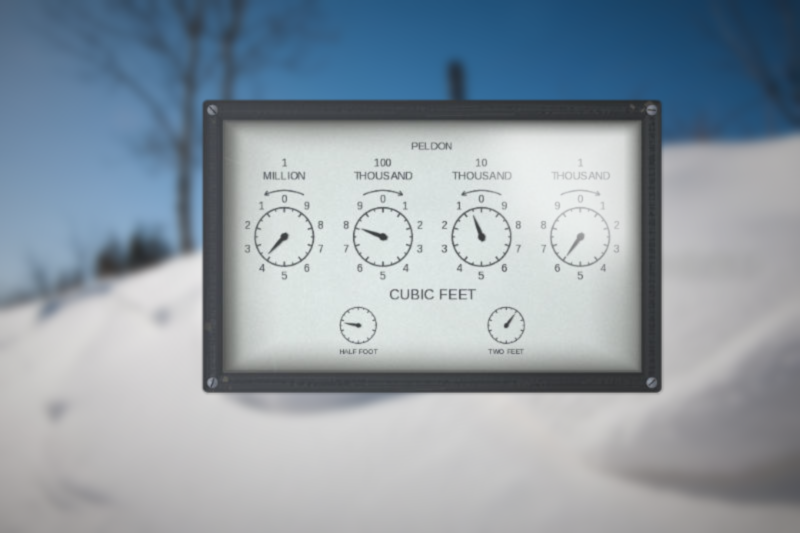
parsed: 380600 ft³
